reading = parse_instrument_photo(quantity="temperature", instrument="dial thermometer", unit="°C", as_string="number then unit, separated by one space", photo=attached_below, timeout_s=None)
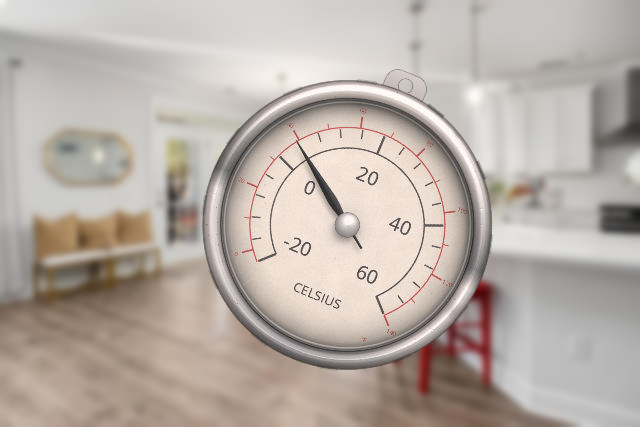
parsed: 4 °C
